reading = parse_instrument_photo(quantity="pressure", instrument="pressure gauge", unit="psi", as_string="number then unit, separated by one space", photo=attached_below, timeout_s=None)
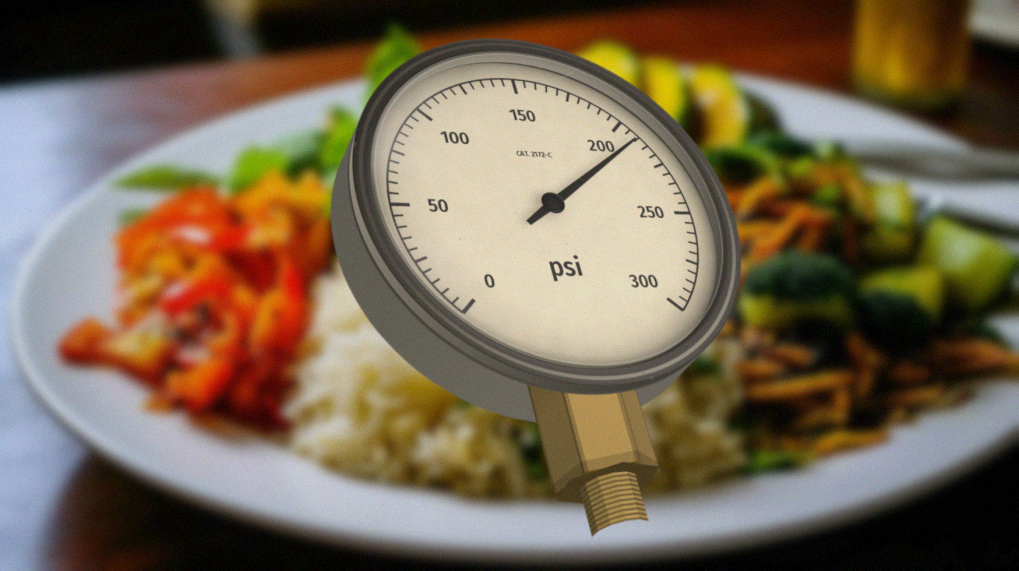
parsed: 210 psi
